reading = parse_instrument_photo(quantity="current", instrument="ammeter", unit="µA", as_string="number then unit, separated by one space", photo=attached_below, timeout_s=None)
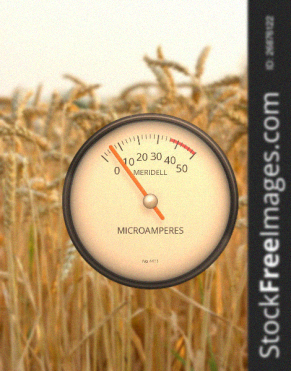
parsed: 6 µA
